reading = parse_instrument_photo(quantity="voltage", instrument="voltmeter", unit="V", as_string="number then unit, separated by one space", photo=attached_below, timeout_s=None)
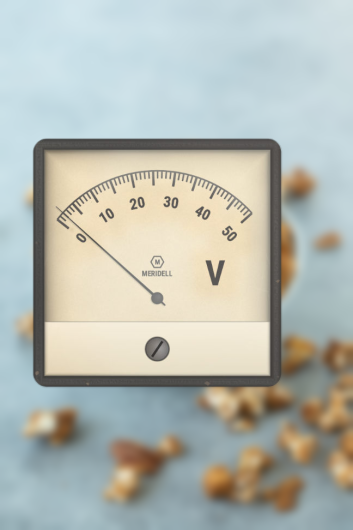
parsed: 2 V
